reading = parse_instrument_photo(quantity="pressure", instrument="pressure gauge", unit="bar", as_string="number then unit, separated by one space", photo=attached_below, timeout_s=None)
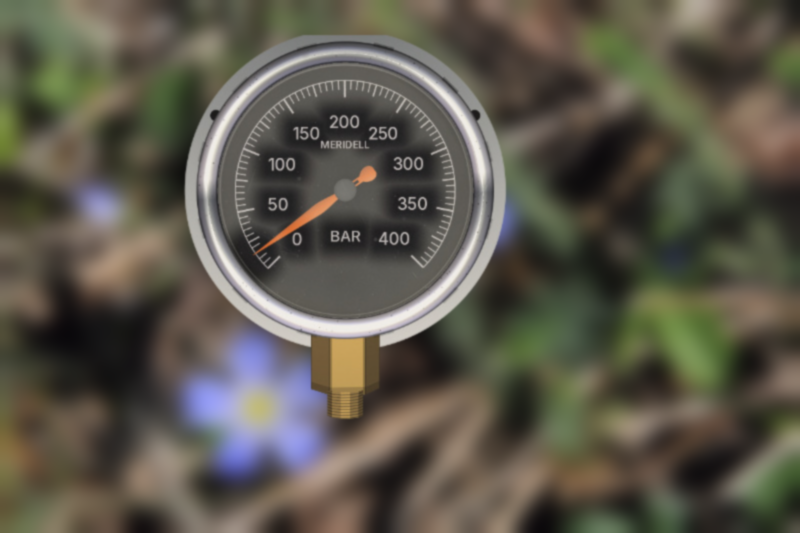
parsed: 15 bar
